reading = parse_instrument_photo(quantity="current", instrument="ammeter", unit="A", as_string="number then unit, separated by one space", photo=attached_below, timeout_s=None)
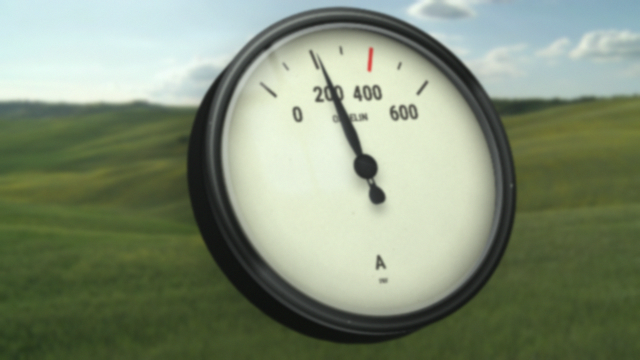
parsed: 200 A
